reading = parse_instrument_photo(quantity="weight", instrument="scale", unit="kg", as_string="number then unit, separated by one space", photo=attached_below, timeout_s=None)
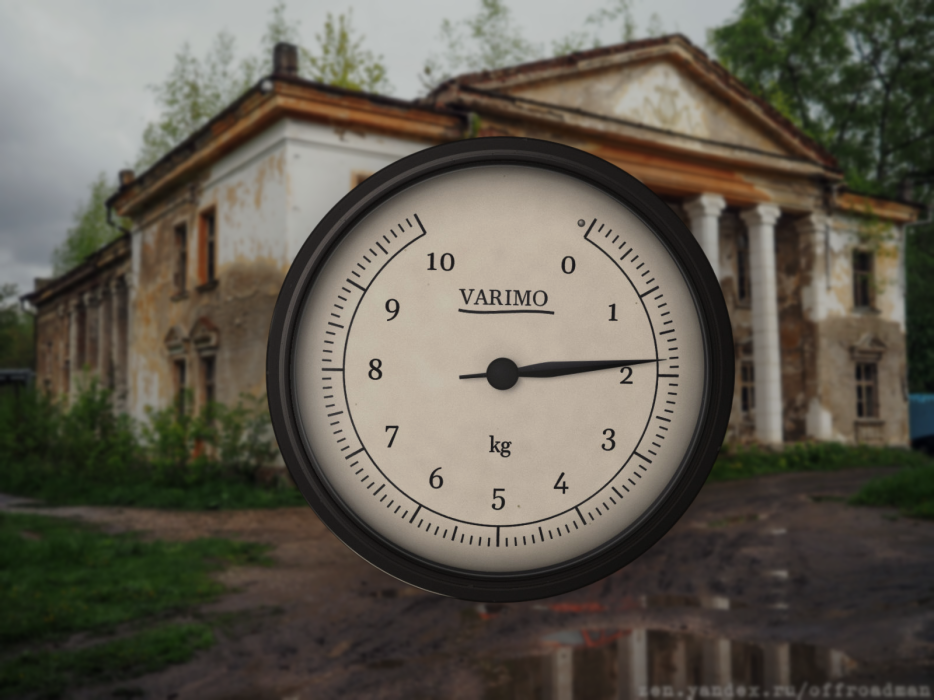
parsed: 1.8 kg
